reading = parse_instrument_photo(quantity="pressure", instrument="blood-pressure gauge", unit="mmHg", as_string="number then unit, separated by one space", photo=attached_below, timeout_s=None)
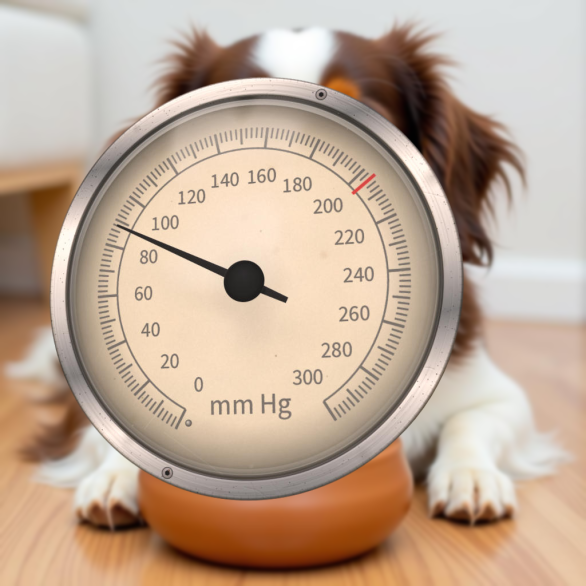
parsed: 88 mmHg
